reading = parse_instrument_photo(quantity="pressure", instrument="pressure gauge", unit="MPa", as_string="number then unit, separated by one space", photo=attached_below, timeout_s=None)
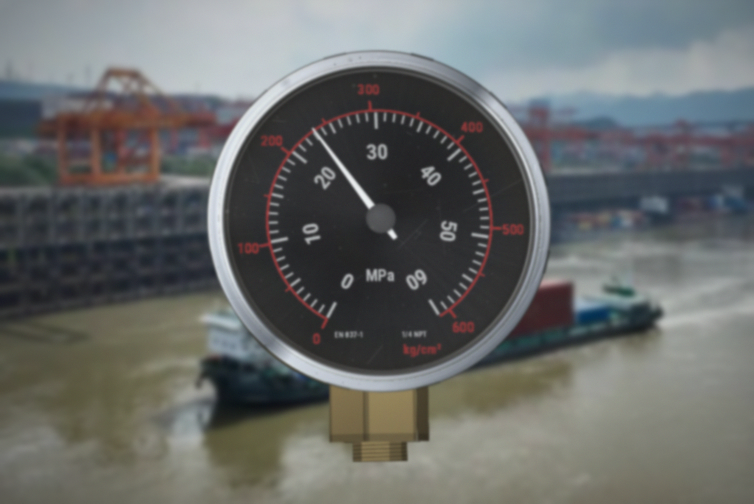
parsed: 23 MPa
